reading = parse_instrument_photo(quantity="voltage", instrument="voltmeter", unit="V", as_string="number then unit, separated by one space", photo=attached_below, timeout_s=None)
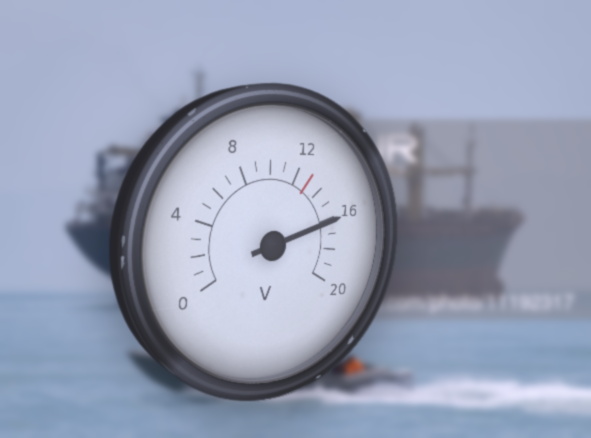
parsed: 16 V
